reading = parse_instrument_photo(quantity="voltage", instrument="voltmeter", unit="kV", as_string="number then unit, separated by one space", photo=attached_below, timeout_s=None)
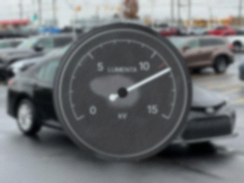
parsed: 11.5 kV
